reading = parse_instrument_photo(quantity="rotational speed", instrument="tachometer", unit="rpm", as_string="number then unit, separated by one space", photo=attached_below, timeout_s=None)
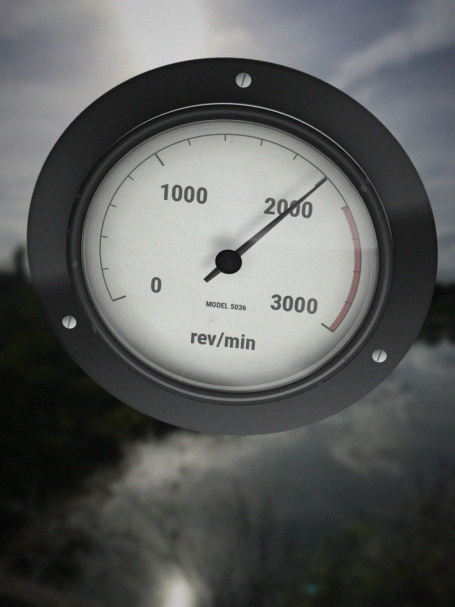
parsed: 2000 rpm
